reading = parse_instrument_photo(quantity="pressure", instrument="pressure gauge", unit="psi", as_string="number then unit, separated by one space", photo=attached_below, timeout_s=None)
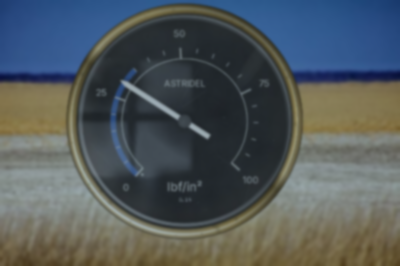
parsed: 30 psi
